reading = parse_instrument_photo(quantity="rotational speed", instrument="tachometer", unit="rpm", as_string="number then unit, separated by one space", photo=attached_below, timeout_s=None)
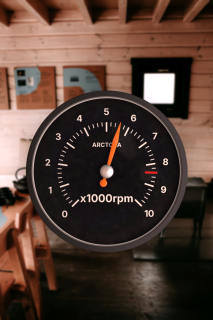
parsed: 5600 rpm
